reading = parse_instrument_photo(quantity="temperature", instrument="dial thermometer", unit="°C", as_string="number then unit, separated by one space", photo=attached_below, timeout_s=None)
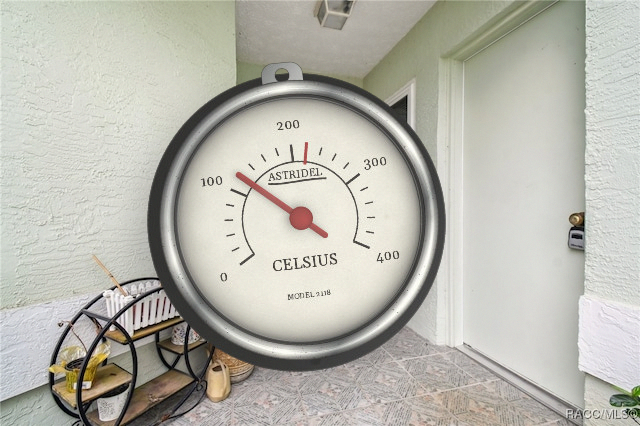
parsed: 120 °C
